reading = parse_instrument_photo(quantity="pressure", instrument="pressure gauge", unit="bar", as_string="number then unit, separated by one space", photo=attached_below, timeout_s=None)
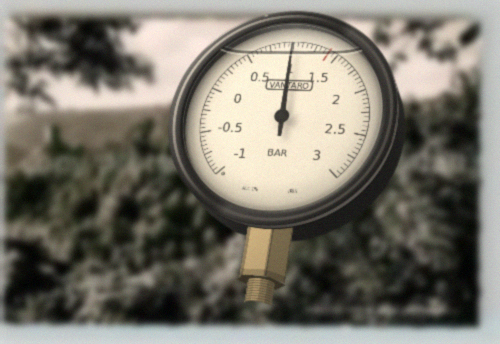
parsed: 1 bar
